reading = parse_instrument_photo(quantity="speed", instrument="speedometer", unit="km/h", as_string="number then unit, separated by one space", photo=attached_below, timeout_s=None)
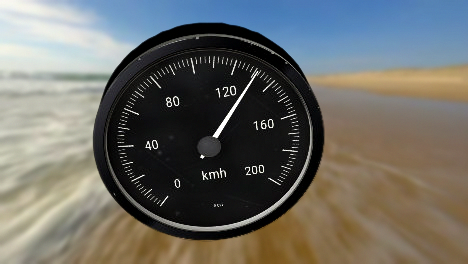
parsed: 130 km/h
